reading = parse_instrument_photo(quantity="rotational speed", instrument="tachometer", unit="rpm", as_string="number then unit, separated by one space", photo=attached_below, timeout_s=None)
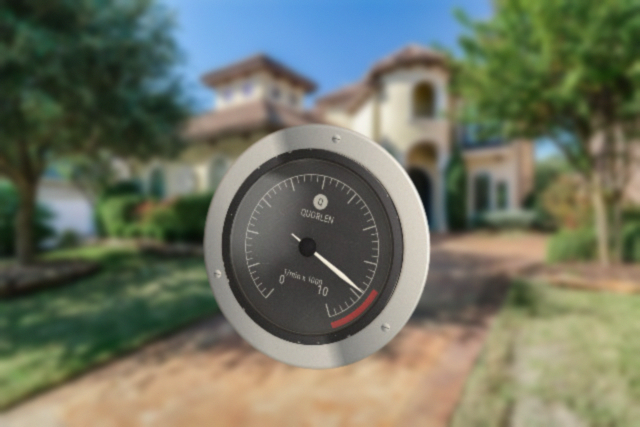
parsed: 8800 rpm
